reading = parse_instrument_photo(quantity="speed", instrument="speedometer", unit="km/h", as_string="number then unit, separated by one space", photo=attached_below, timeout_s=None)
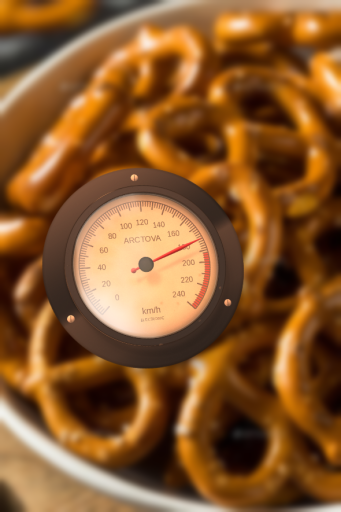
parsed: 180 km/h
